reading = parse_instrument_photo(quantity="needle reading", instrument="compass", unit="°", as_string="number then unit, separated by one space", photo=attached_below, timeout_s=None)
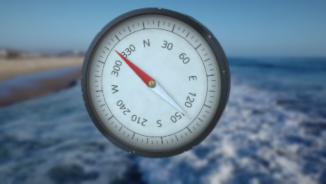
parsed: 320 °
